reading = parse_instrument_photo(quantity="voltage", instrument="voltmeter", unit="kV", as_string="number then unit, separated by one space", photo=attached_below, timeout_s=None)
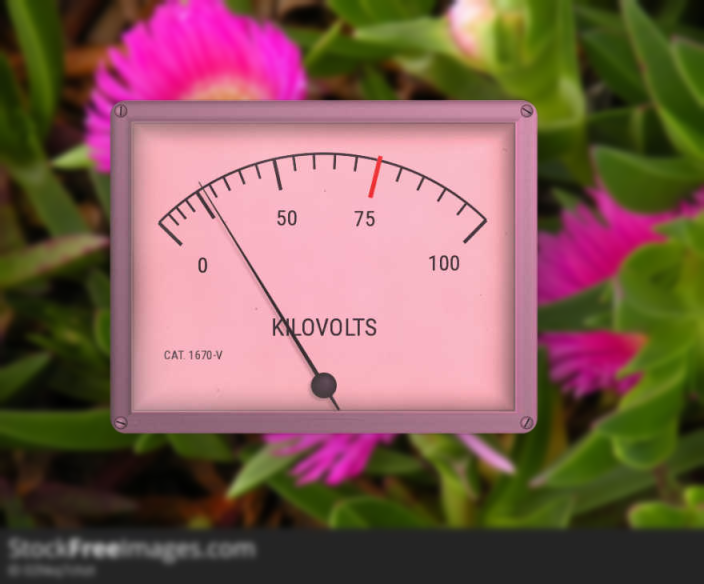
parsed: 27.5 kV
